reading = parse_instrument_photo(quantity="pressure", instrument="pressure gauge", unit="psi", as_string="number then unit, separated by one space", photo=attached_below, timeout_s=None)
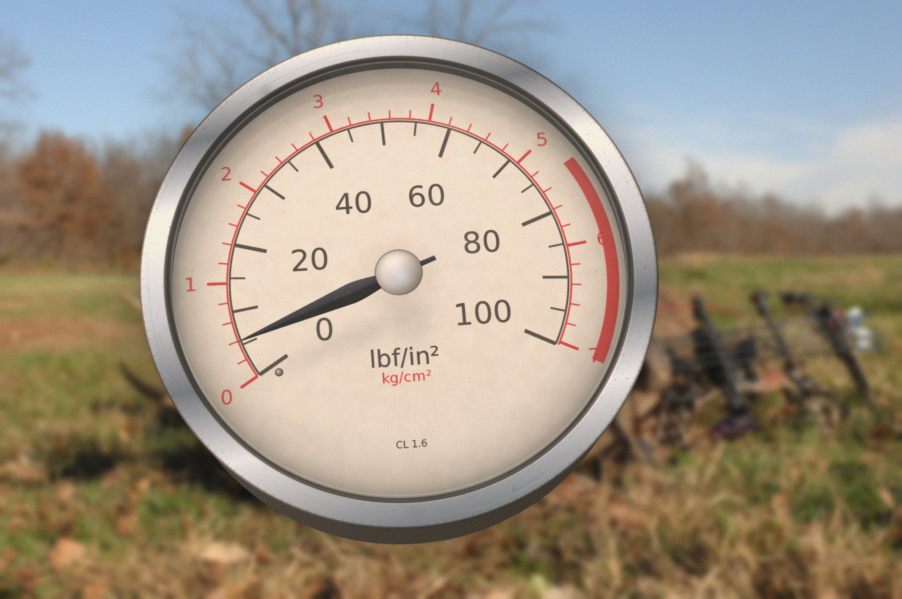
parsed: 5 psi
